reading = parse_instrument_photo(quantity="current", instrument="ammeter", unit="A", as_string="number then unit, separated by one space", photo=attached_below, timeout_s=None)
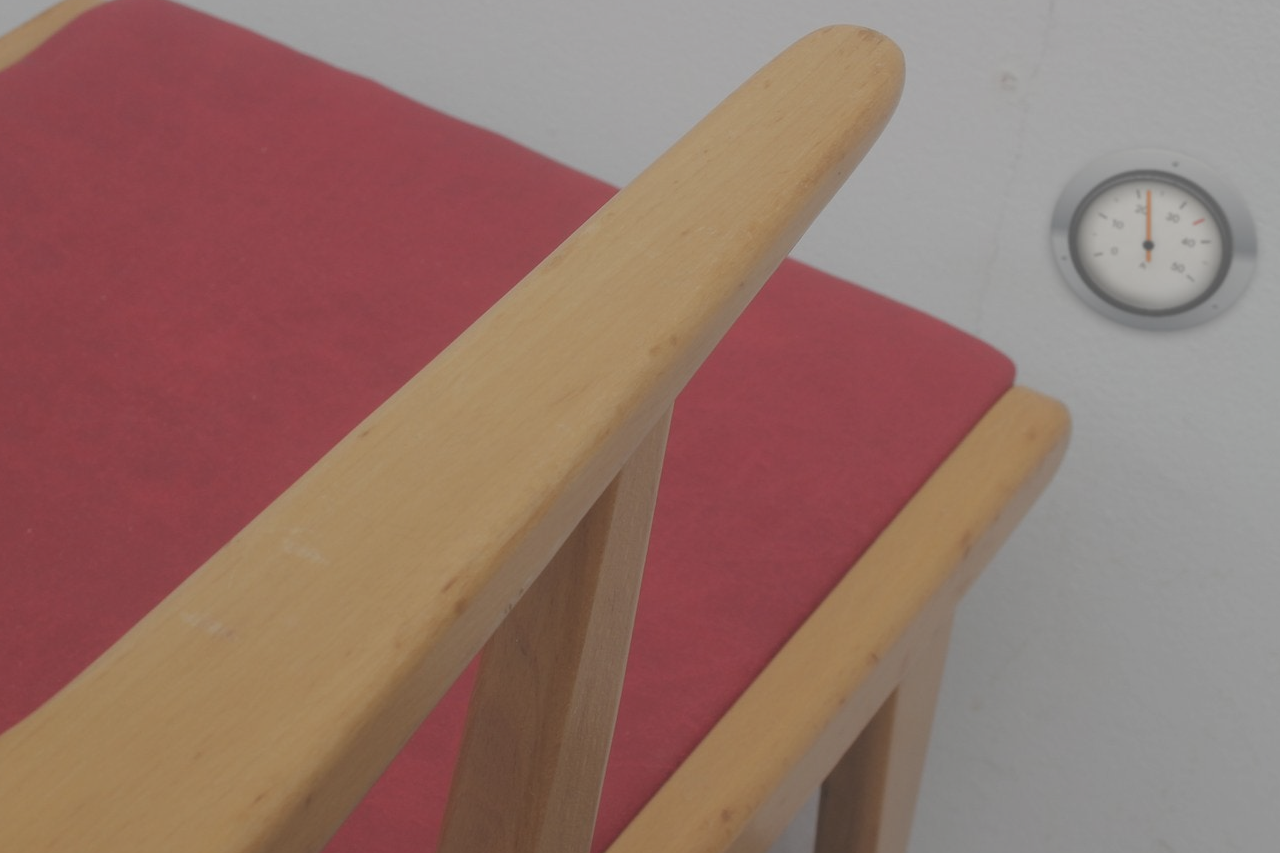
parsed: 22.5 A
